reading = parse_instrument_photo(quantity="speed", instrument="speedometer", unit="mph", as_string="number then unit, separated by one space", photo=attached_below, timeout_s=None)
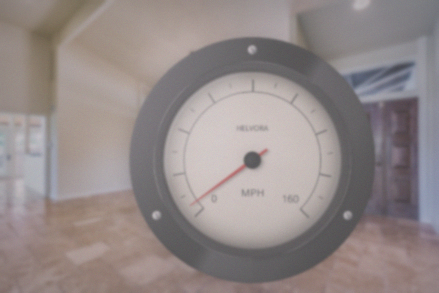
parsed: 5 mph
